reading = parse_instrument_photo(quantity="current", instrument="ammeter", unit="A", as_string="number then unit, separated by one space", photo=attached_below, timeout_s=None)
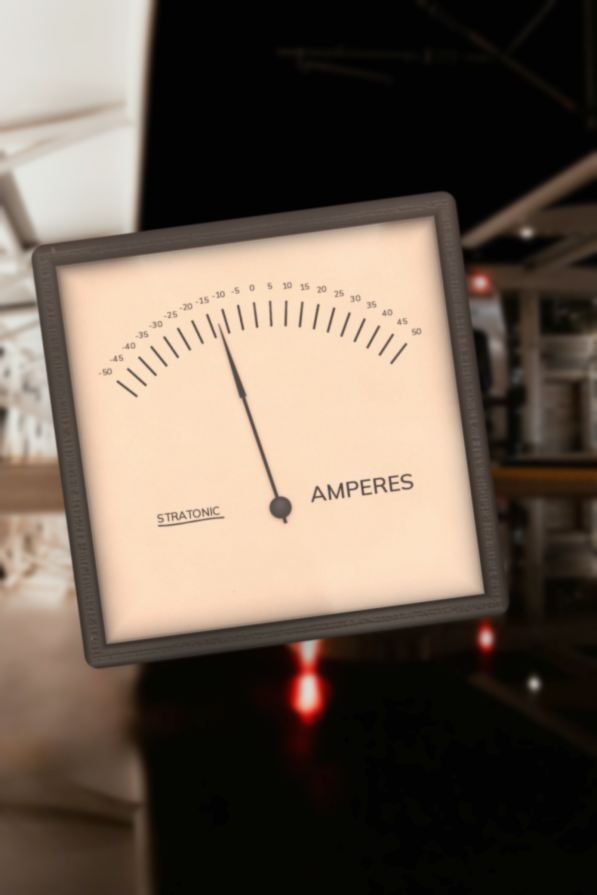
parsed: -12.5 A
